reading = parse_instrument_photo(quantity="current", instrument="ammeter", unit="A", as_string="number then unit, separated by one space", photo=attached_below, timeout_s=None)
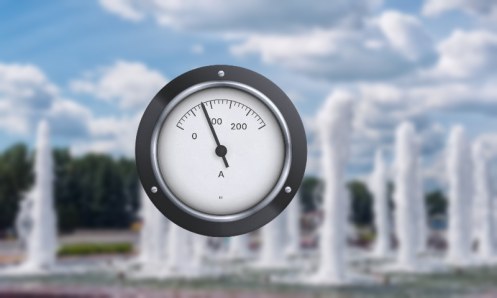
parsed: 80 A
